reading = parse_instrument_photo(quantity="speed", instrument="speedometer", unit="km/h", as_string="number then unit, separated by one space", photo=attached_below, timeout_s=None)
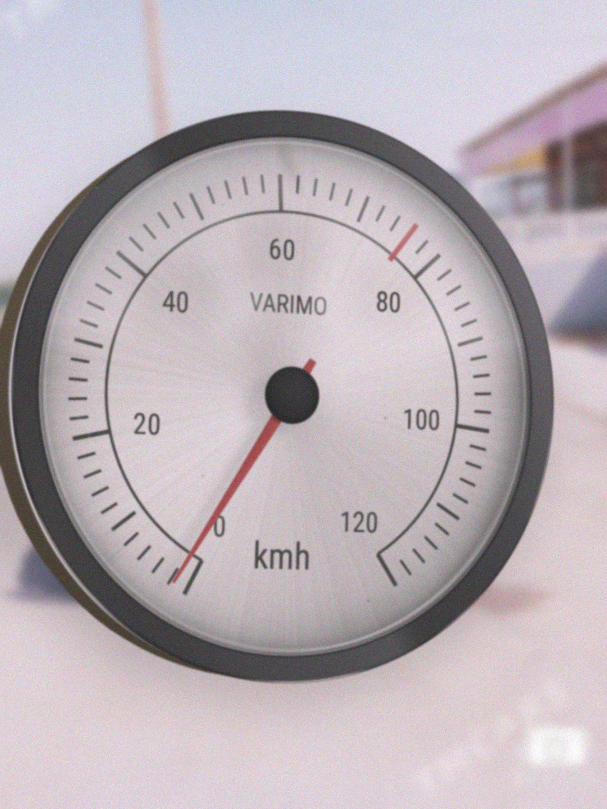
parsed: 2 km/h
